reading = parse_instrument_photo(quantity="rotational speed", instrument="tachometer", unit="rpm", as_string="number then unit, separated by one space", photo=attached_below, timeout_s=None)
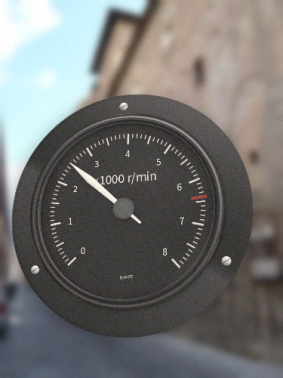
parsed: 2500 rpm
